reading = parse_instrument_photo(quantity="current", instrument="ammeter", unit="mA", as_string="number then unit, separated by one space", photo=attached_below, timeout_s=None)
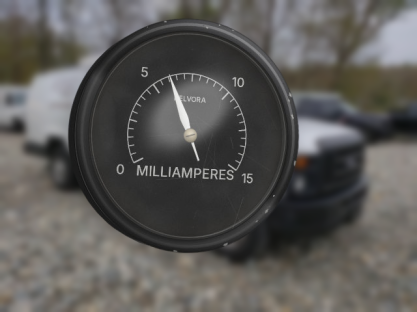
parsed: 6 mA
